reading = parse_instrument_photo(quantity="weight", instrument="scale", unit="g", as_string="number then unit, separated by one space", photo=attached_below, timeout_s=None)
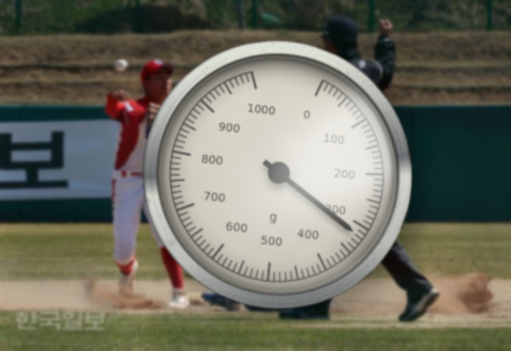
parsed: 320 g
